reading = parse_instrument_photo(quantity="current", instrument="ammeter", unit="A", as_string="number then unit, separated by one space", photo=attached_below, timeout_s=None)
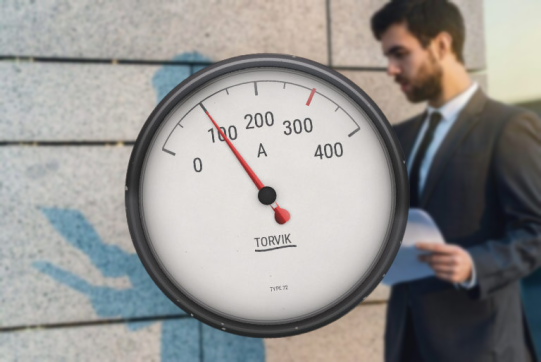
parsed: 100 A
